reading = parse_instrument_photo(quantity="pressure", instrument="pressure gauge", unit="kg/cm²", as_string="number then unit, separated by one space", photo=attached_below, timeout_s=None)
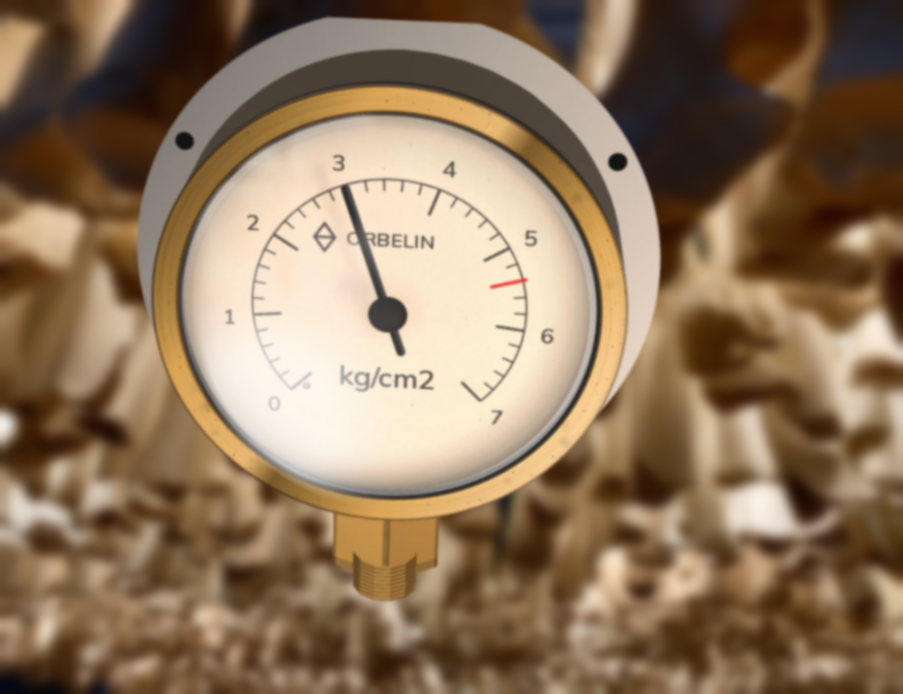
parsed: 3 kg/cm²
